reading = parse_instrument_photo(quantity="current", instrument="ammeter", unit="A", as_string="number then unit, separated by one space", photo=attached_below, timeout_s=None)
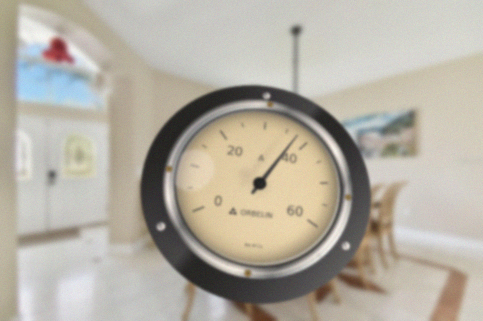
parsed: 37.5 A
